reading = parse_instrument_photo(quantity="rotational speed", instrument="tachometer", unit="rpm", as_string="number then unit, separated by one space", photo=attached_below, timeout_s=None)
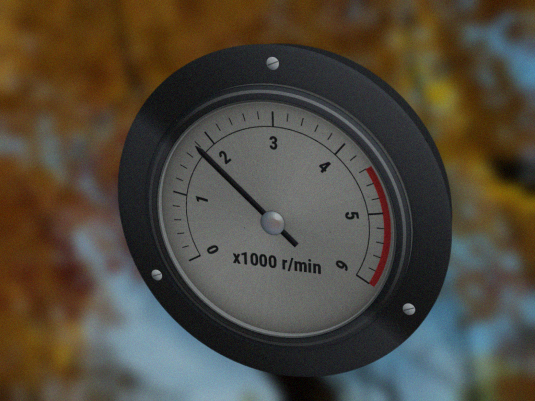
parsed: 1800 rpm
